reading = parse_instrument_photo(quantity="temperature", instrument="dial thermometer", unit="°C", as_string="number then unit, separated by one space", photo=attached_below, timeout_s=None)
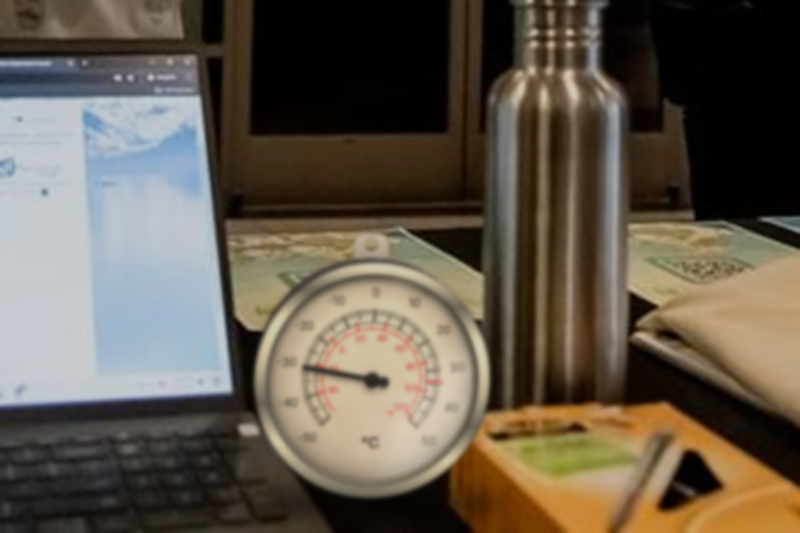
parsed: -30 °C
